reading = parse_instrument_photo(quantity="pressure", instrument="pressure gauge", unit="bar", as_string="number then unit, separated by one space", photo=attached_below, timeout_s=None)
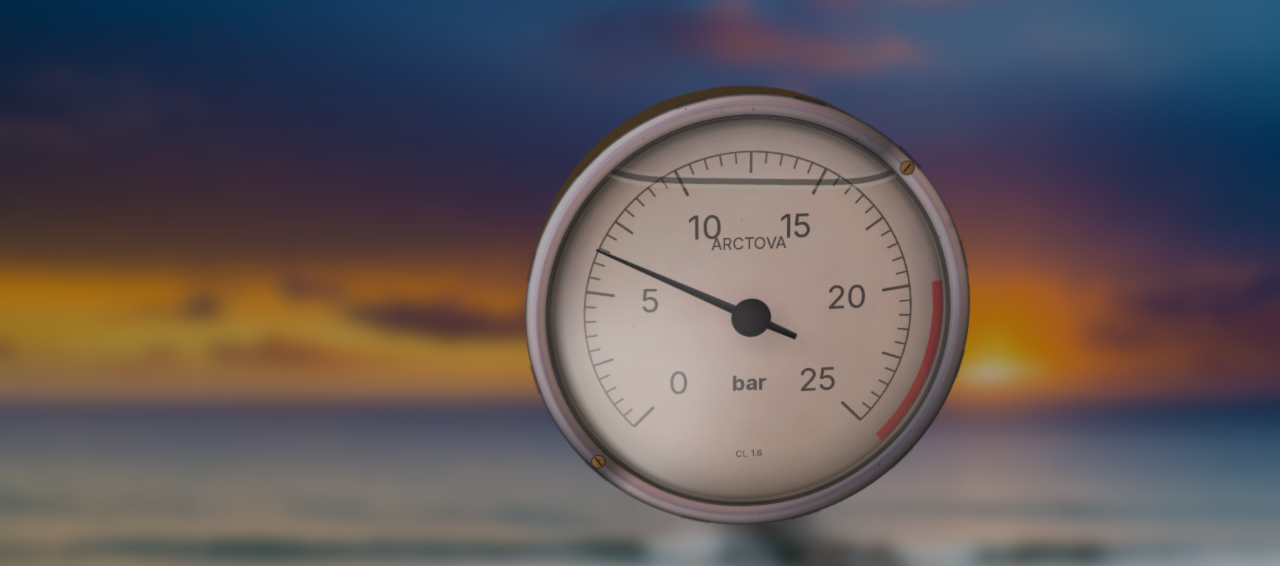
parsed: 6.5 bar
